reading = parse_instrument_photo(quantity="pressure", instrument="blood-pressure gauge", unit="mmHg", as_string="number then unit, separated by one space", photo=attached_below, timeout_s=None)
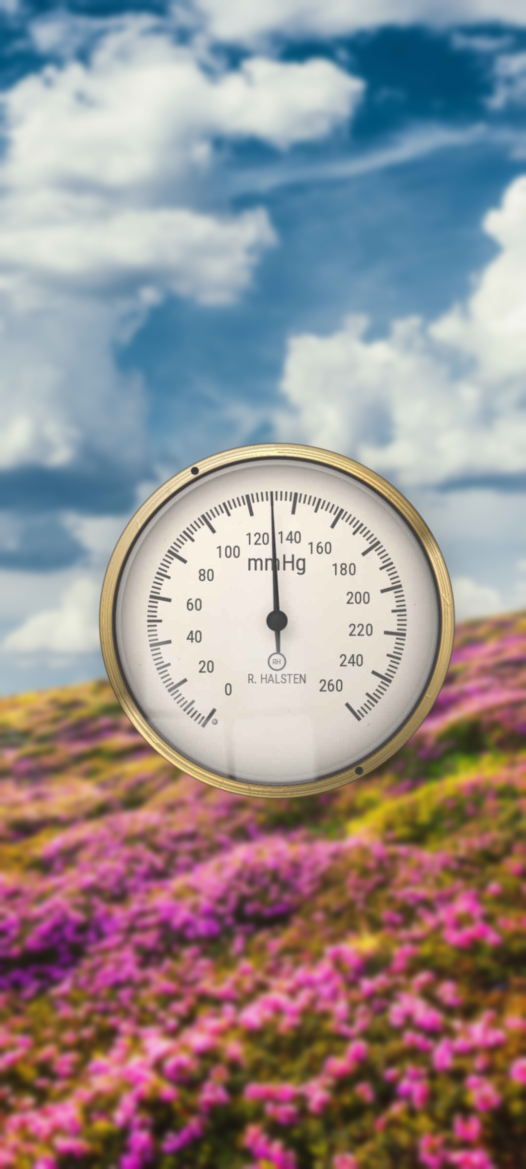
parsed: 130 mmHg
